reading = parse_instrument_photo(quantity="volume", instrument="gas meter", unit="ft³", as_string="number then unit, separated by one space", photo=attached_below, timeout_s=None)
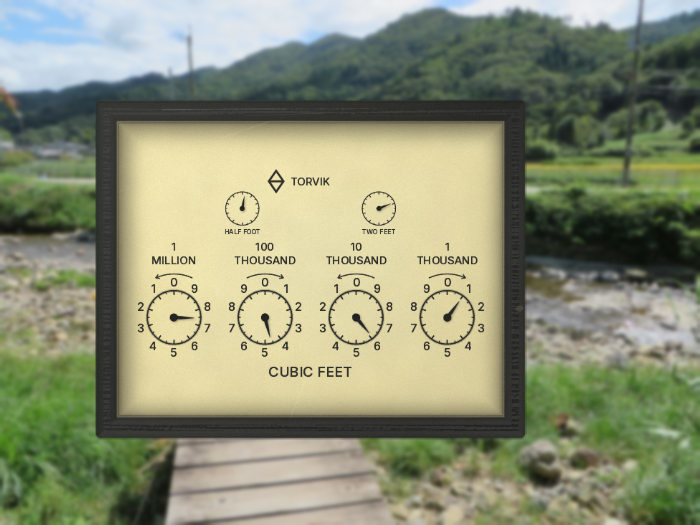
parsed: 746100 ft³
